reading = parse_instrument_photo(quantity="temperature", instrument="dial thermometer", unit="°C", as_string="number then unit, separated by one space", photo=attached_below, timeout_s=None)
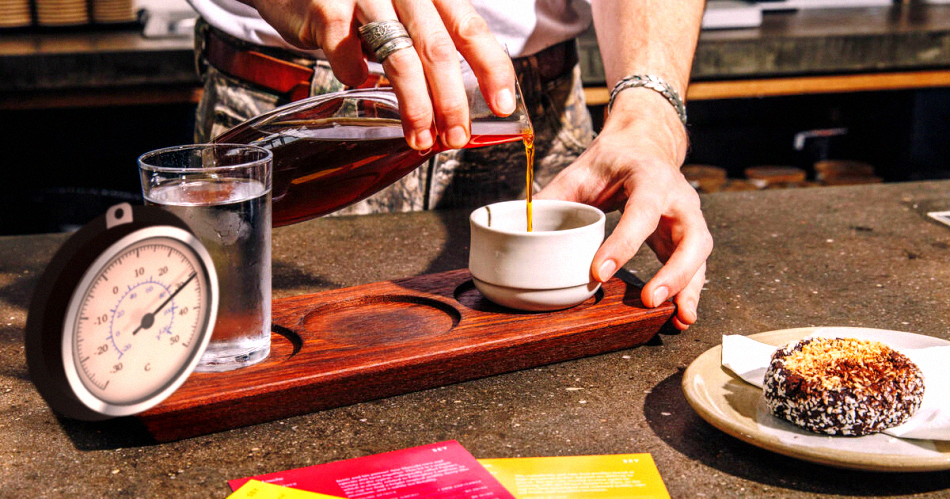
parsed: 30 °C
